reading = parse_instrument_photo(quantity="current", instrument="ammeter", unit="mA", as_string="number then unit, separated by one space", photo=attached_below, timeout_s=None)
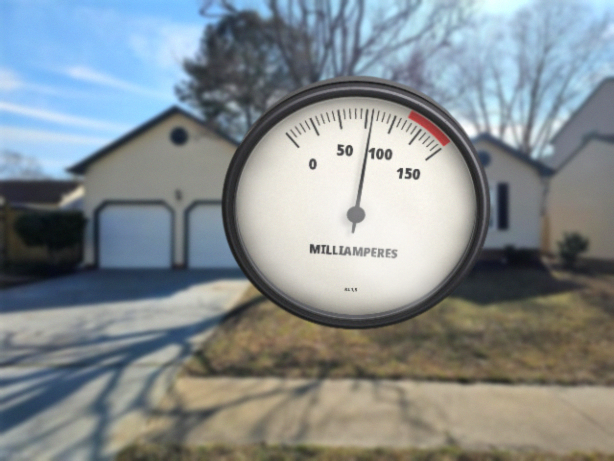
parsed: 80 mA
